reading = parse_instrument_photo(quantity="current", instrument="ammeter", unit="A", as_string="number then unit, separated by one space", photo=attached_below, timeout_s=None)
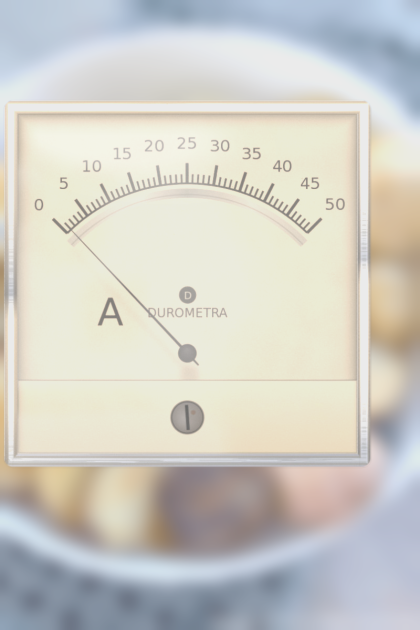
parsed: 1 A
